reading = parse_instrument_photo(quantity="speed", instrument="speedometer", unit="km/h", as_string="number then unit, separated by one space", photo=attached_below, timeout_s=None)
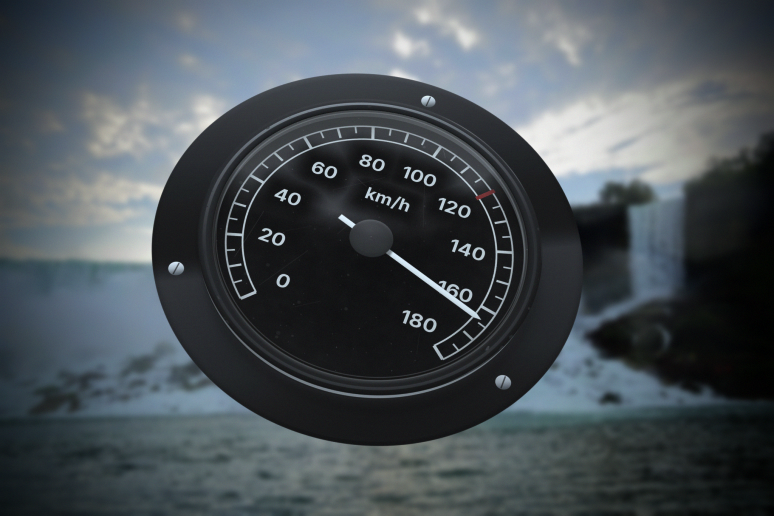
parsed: 165 km/h
